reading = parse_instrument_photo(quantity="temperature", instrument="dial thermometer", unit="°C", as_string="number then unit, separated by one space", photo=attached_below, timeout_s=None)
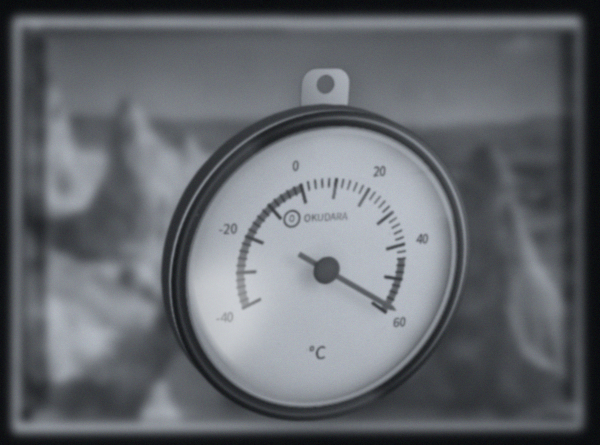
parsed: 58 °C
